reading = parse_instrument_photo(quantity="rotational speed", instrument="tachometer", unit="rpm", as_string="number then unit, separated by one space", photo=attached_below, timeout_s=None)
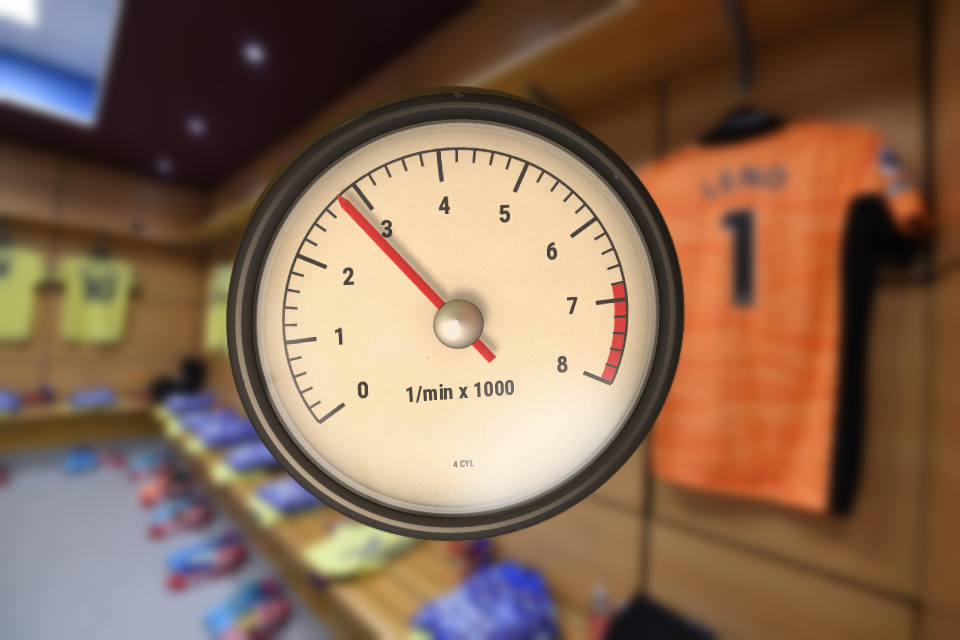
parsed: 2800 rpm
